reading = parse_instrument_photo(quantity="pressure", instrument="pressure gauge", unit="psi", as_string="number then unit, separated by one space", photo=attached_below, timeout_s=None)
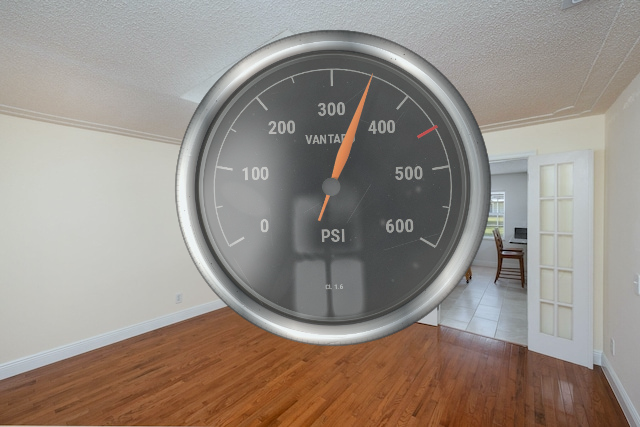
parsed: 350 psi
